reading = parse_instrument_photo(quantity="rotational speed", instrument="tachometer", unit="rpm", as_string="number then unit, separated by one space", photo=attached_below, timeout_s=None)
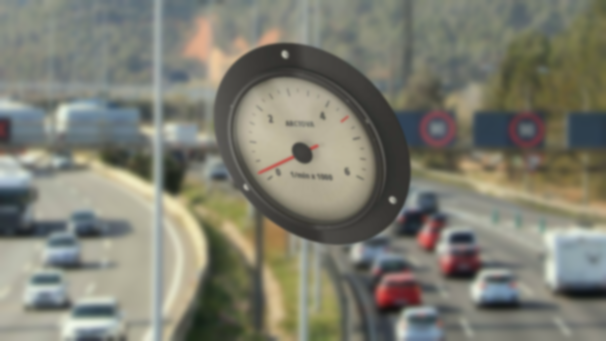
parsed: 250 rpm
